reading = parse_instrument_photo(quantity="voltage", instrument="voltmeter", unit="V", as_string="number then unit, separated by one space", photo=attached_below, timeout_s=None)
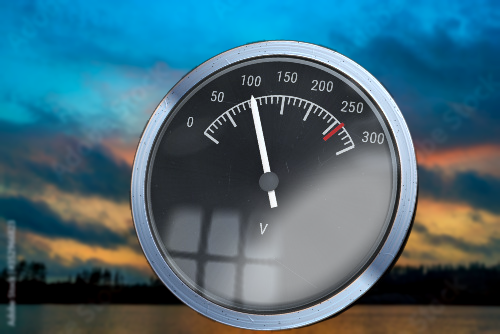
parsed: 100 V
